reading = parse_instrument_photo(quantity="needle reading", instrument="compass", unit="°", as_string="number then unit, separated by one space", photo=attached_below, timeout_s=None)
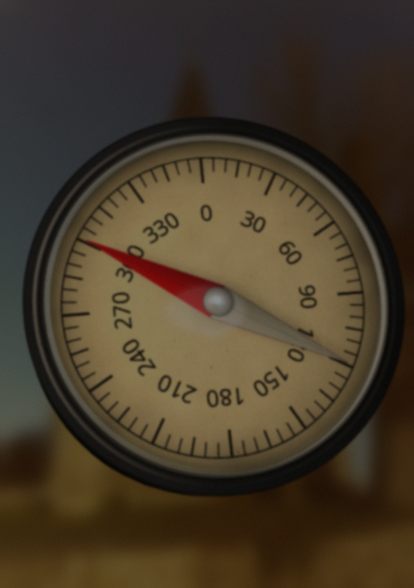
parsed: 300 °
